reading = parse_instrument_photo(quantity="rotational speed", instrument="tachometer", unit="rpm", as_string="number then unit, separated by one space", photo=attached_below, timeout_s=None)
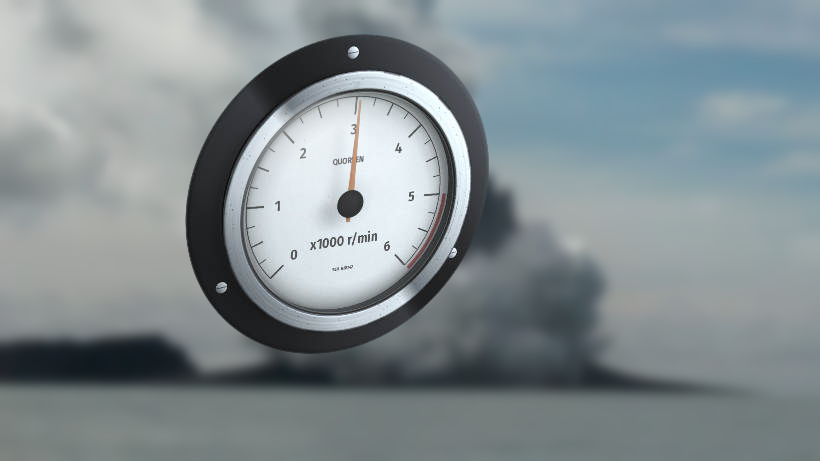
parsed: 3000 rpm
